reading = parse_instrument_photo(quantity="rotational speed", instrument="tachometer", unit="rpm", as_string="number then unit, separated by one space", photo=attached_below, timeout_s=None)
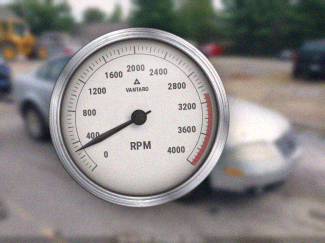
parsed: 300 rpm
